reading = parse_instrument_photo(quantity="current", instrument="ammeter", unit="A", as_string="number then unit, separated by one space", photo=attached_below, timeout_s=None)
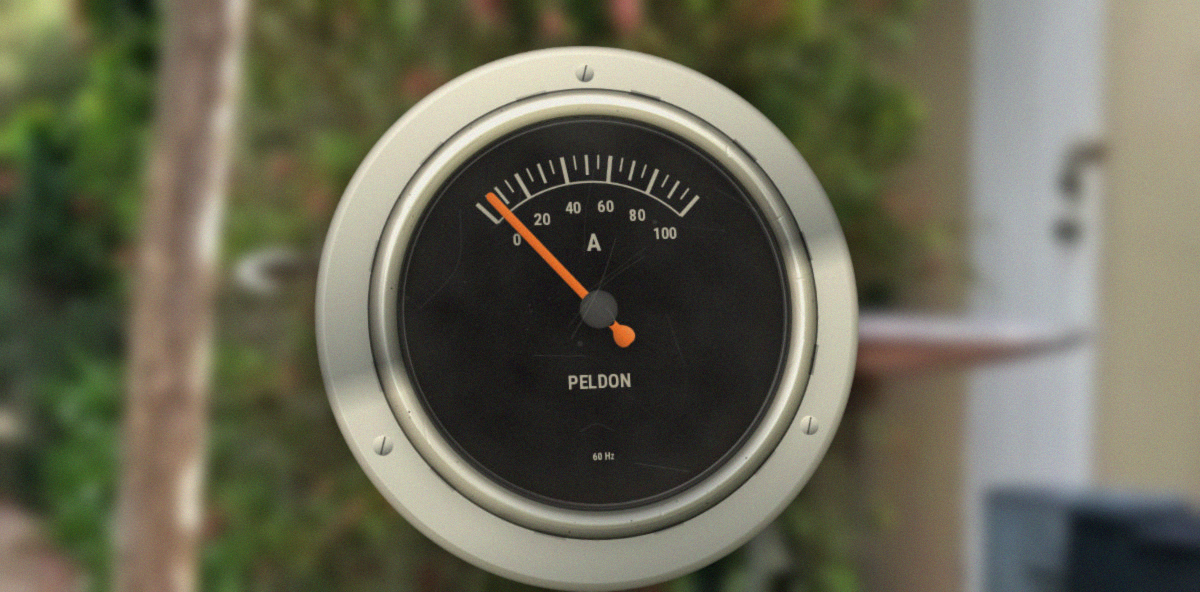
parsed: 5 A
